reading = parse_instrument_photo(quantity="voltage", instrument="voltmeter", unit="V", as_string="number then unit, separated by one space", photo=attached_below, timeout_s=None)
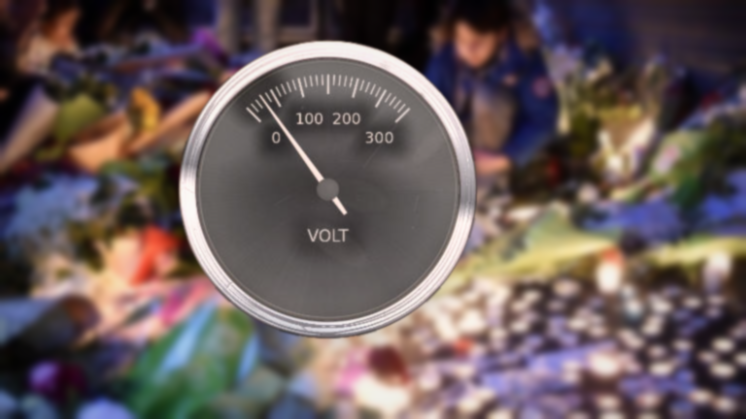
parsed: 30 V
